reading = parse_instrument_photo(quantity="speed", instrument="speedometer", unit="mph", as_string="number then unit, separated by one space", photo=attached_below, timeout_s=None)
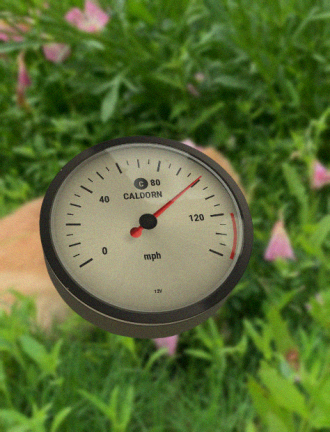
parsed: 100 mph
